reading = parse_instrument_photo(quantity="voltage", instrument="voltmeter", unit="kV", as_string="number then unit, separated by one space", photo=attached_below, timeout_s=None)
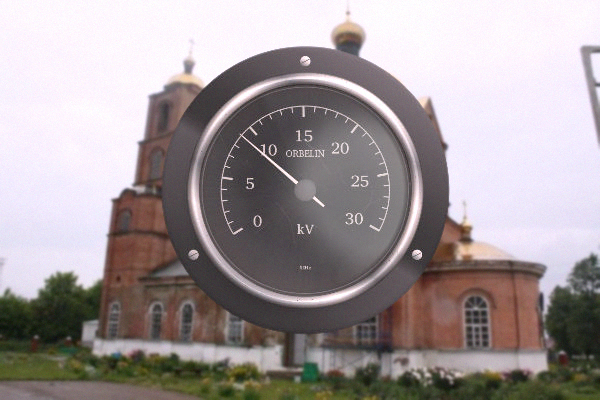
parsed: 9 kV
